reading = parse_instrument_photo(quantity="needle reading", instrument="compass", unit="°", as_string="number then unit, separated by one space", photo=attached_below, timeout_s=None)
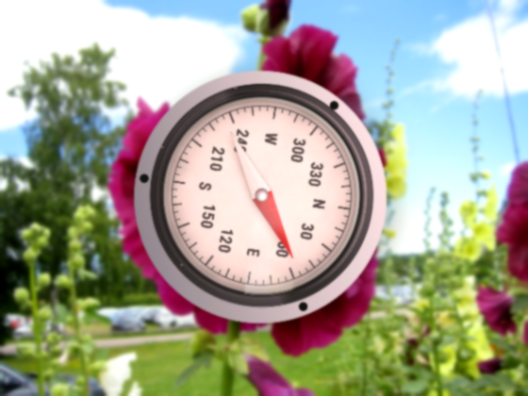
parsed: 55 °
